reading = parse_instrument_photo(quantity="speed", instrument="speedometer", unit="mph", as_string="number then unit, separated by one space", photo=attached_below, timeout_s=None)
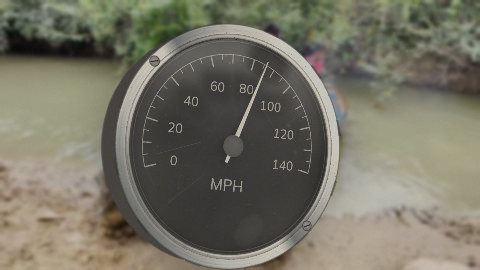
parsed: 85 mph
